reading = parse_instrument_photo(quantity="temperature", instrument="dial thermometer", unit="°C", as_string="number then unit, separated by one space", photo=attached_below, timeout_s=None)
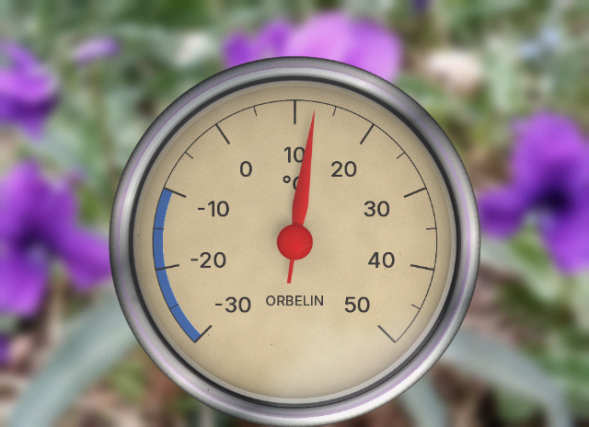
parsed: 12.5 °C
